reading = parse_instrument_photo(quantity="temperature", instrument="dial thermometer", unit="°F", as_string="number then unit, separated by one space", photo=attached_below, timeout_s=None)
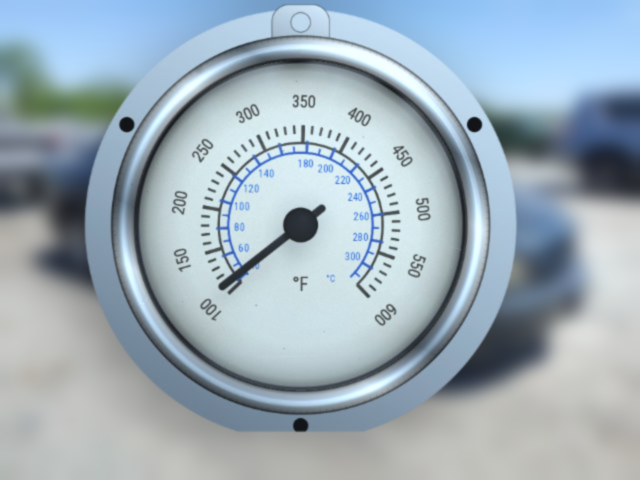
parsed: 110 °F
